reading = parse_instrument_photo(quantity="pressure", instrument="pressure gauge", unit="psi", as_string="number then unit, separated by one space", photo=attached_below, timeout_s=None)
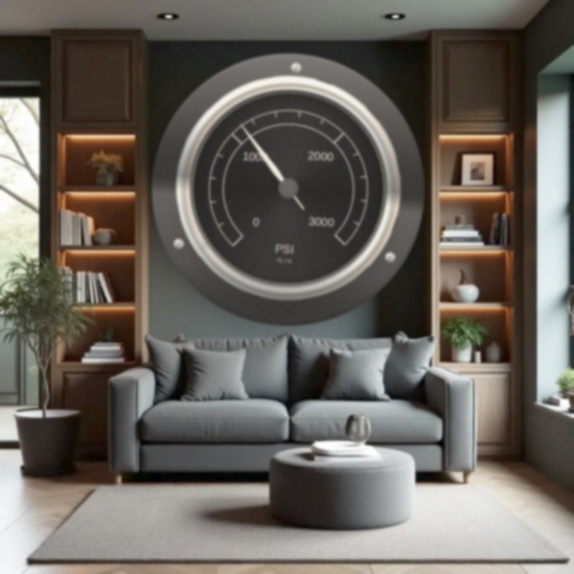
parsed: 1100 psi
